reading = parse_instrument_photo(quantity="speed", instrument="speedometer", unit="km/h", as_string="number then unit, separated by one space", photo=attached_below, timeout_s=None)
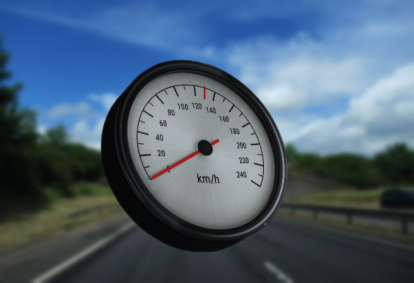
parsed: 0 km/h
